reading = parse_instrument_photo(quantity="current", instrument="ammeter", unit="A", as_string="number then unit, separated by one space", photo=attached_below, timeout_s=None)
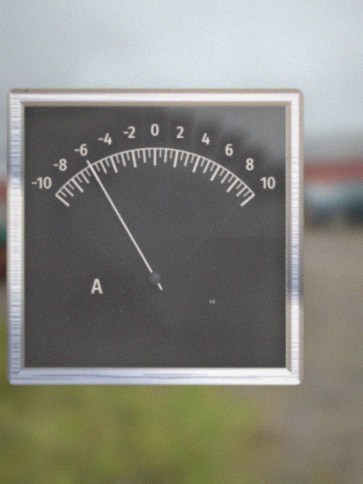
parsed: -6 A
